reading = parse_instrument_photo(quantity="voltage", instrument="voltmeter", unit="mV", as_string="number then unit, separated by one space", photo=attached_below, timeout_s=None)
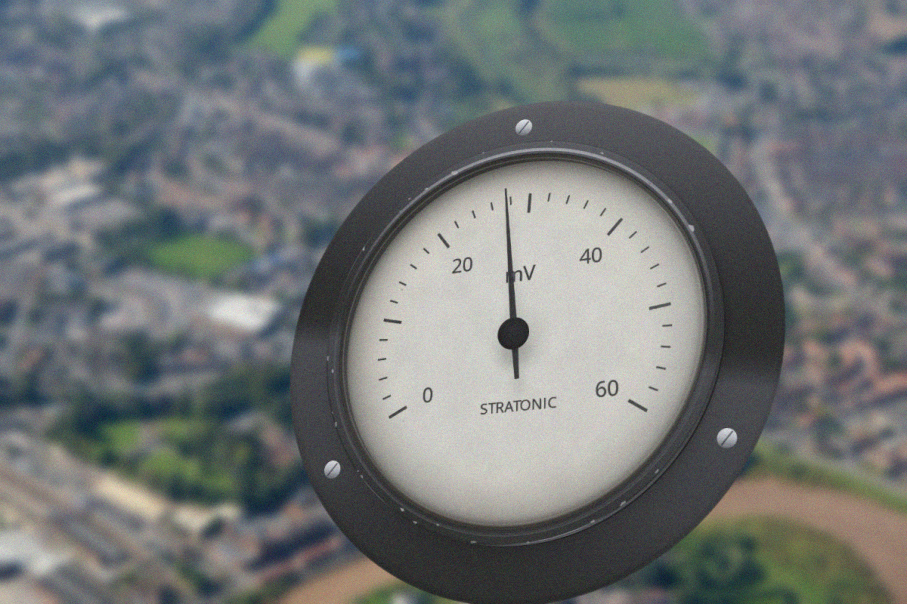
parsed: 28 mV
